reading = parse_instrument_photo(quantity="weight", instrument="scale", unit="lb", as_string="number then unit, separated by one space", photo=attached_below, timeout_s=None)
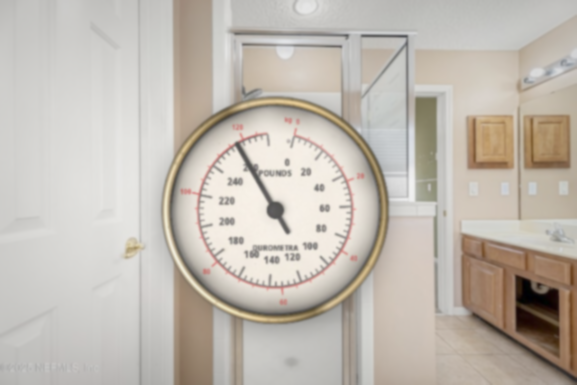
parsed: 260 lb
